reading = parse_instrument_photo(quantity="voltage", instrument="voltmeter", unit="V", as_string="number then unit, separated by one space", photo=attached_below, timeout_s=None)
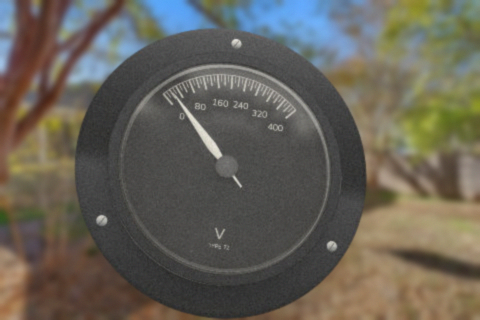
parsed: 20 V
